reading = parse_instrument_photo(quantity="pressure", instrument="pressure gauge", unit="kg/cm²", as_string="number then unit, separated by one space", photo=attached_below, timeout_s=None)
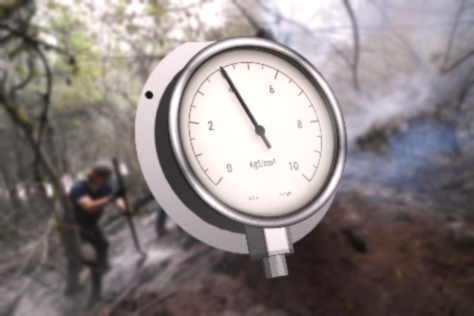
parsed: 4 kg/cm²
